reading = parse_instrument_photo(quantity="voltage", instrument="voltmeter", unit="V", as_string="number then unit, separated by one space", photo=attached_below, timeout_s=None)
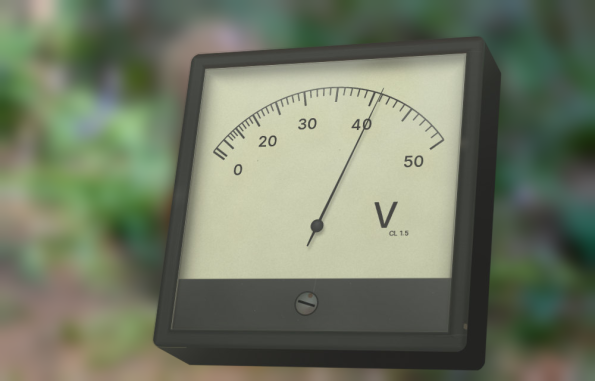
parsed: 41 V
